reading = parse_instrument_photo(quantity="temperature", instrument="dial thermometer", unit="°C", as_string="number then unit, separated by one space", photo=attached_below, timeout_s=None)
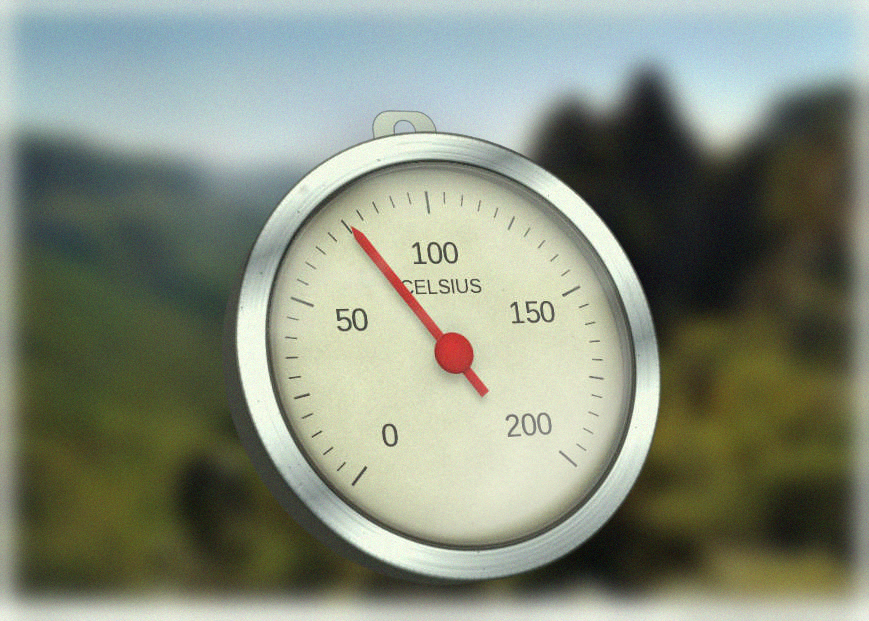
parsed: 75 °C
